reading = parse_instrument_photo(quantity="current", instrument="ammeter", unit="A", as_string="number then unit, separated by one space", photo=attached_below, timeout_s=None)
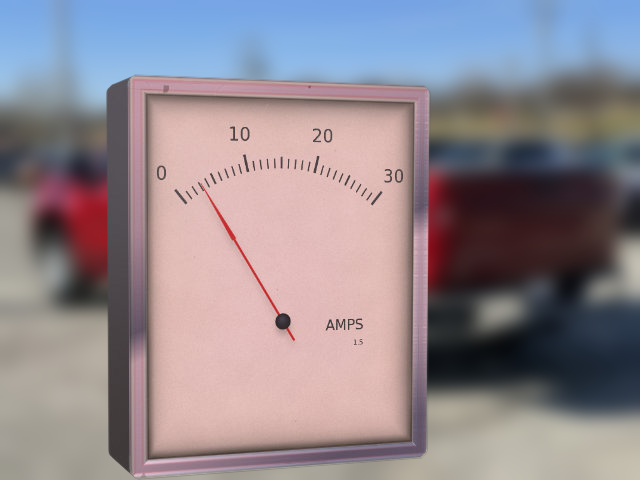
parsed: 3 A
